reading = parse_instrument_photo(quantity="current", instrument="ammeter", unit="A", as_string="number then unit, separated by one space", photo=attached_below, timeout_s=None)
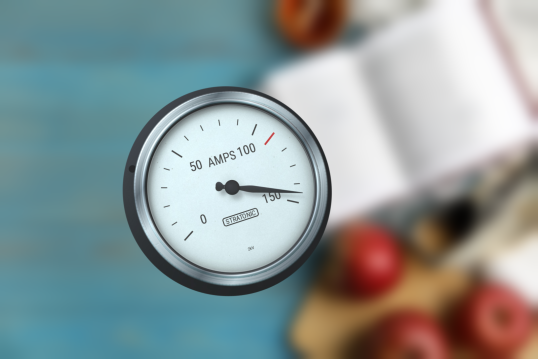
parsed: 145 A
